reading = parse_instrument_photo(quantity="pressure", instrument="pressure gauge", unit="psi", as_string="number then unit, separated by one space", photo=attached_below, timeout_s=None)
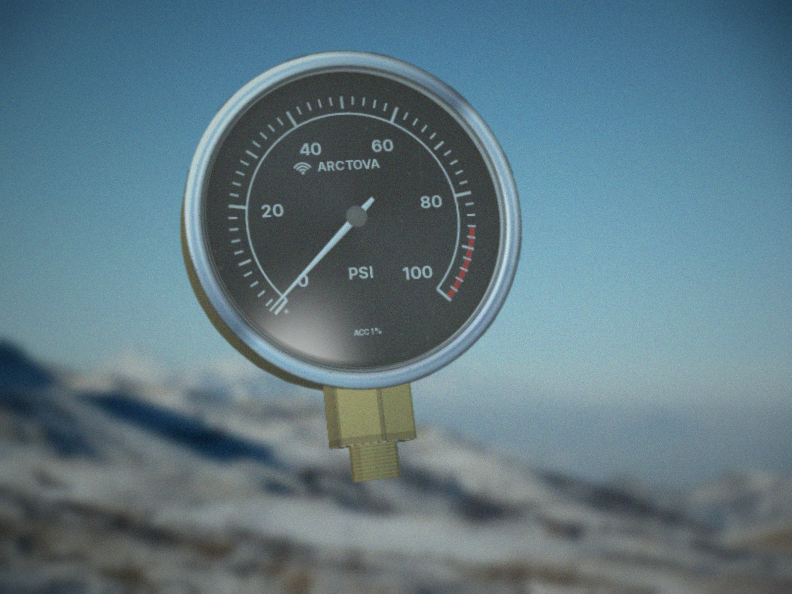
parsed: 1 psi
